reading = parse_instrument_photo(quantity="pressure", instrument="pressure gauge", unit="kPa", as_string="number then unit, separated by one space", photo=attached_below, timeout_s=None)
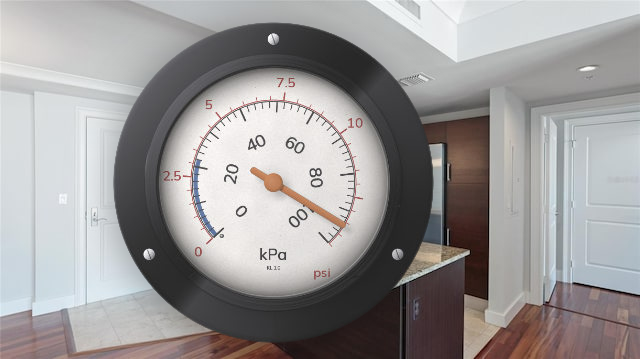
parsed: 94 kPa
